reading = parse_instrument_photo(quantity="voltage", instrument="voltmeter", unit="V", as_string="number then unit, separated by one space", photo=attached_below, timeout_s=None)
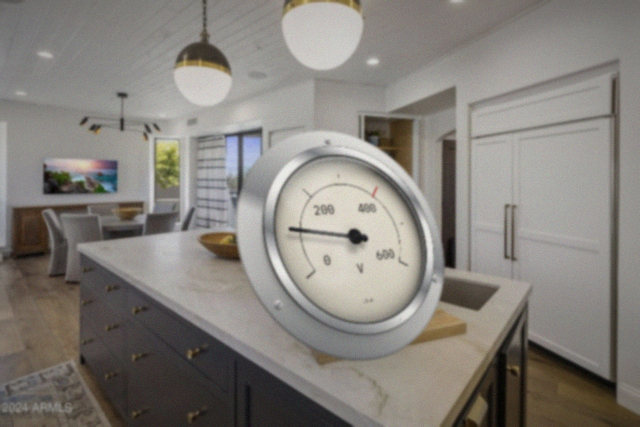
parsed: 100 V
